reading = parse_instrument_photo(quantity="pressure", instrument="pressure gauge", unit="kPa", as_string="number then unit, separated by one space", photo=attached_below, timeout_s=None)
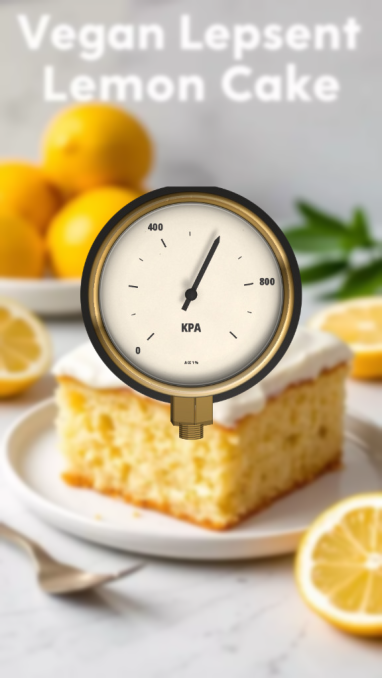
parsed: 600 kPa
